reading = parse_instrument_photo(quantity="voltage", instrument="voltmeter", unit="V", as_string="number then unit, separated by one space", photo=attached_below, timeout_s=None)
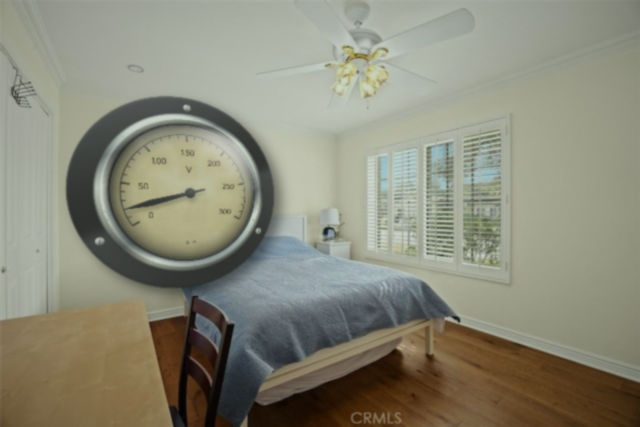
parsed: 20 V
